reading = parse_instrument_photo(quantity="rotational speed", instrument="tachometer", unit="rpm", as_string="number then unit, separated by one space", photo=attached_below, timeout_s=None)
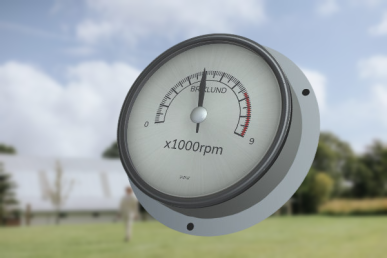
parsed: 4000 rpm
